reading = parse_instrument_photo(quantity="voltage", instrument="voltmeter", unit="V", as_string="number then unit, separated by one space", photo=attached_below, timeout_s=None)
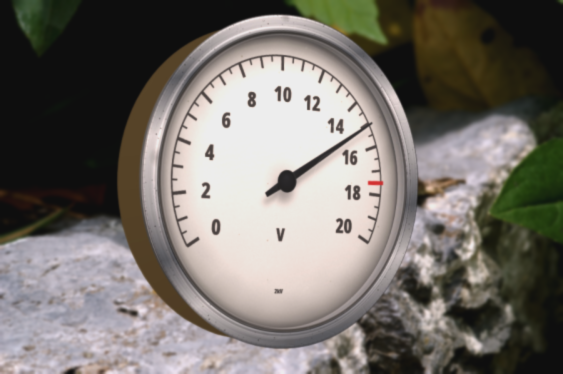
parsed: 15 V
